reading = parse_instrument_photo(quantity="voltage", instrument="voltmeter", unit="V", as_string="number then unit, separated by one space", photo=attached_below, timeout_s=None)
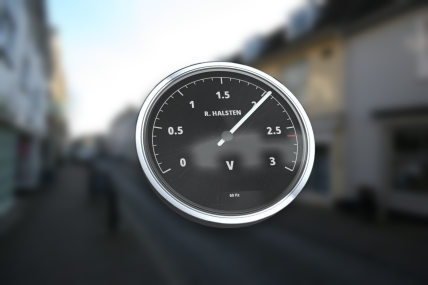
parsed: 2.05 V
